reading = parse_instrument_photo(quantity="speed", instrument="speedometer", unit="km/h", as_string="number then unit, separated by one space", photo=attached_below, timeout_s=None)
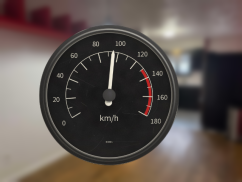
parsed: 95 km/h
